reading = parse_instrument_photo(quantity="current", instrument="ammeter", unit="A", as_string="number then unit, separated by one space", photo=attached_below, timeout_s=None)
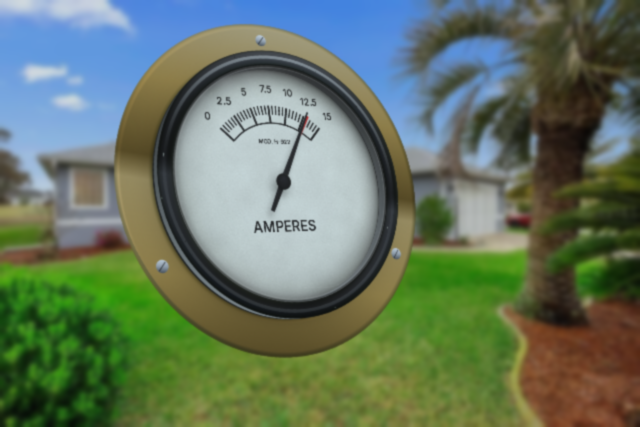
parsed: 12.5 A
